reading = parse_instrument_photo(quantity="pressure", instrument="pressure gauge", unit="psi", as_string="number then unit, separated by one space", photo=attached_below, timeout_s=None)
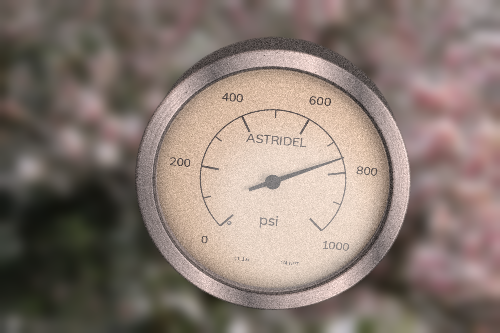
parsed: 750 psi
